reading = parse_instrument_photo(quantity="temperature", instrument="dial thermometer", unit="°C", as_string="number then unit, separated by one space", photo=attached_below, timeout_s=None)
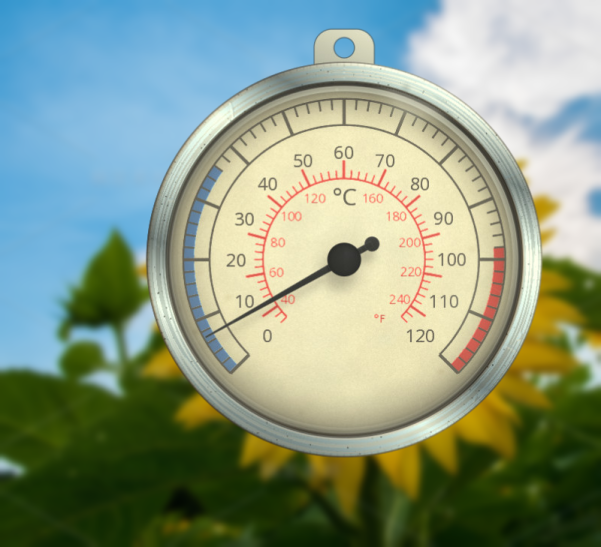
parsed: 7 °C
